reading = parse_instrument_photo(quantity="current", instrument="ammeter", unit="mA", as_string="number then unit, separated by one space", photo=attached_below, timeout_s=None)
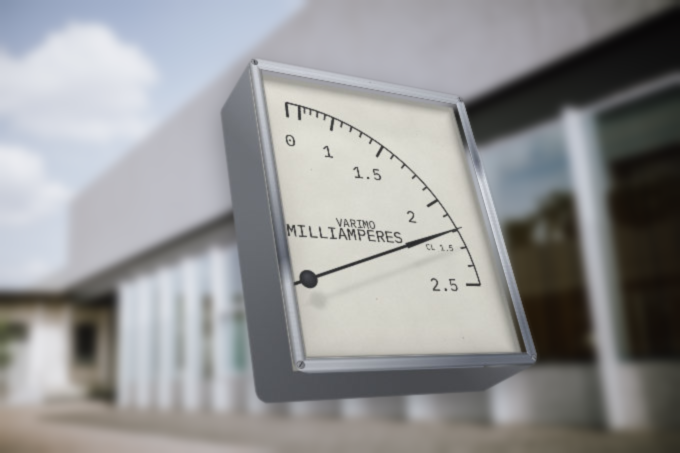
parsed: 2.2 mA
